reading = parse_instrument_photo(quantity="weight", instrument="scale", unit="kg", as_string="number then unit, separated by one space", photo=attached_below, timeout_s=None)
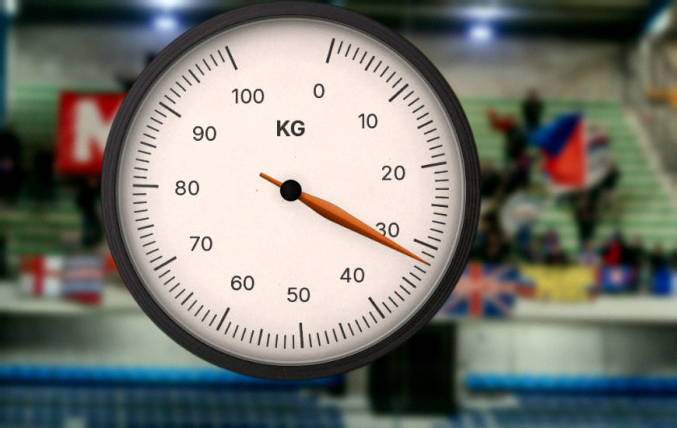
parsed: 32 kg
